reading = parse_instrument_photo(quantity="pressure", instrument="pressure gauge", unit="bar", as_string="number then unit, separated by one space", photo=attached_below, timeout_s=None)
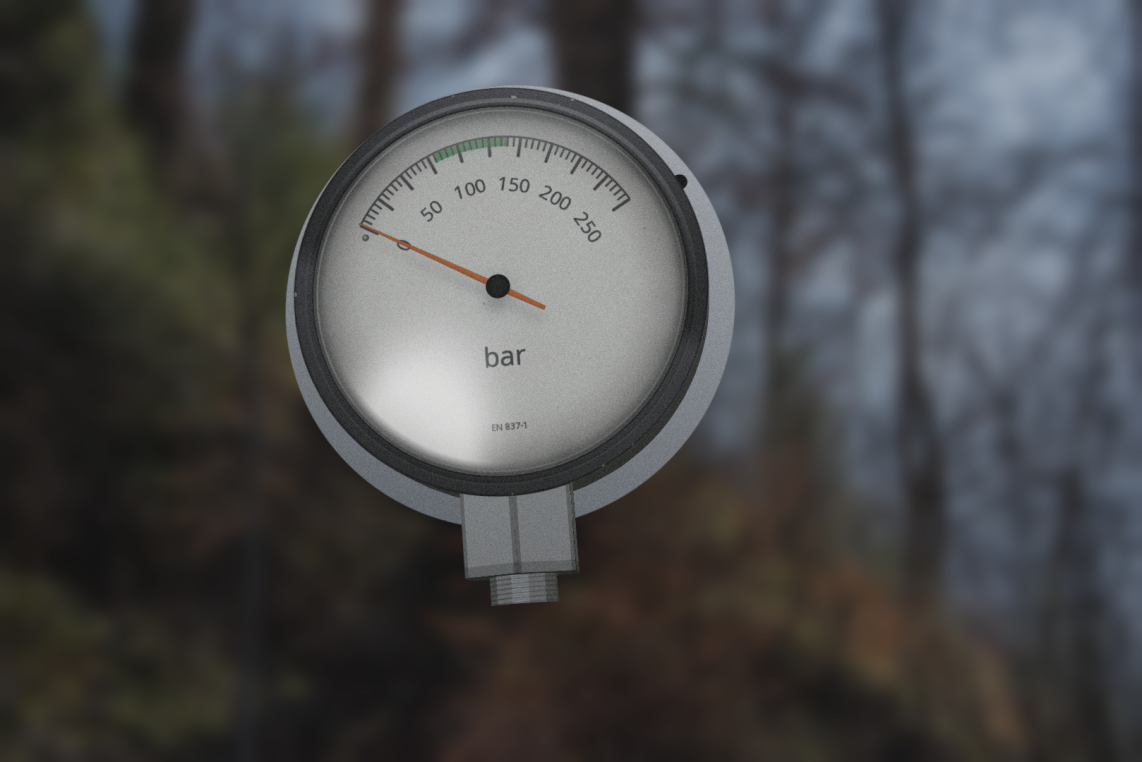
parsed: 0 bar
